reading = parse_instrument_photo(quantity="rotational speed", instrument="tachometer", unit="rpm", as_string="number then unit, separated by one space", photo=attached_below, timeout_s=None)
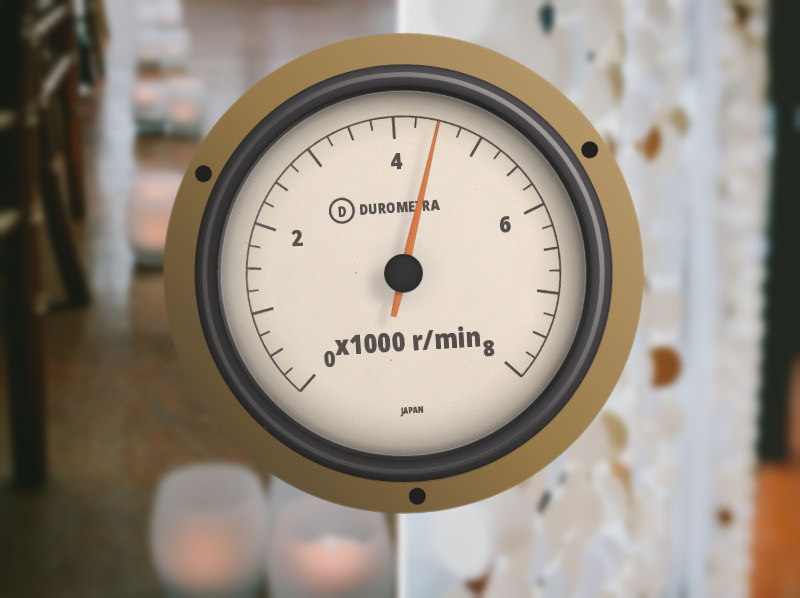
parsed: 4500 rpm
